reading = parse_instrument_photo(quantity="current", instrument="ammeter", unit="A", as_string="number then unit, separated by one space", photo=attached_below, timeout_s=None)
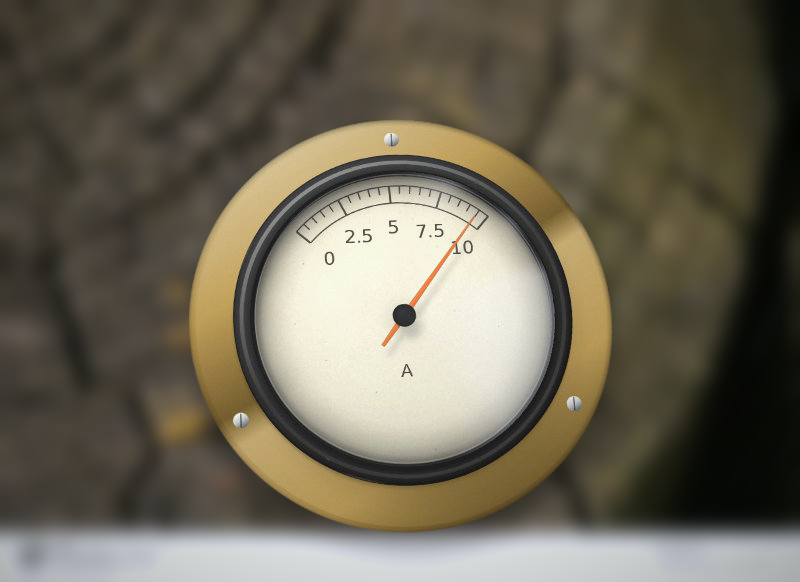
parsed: 9.5 A
